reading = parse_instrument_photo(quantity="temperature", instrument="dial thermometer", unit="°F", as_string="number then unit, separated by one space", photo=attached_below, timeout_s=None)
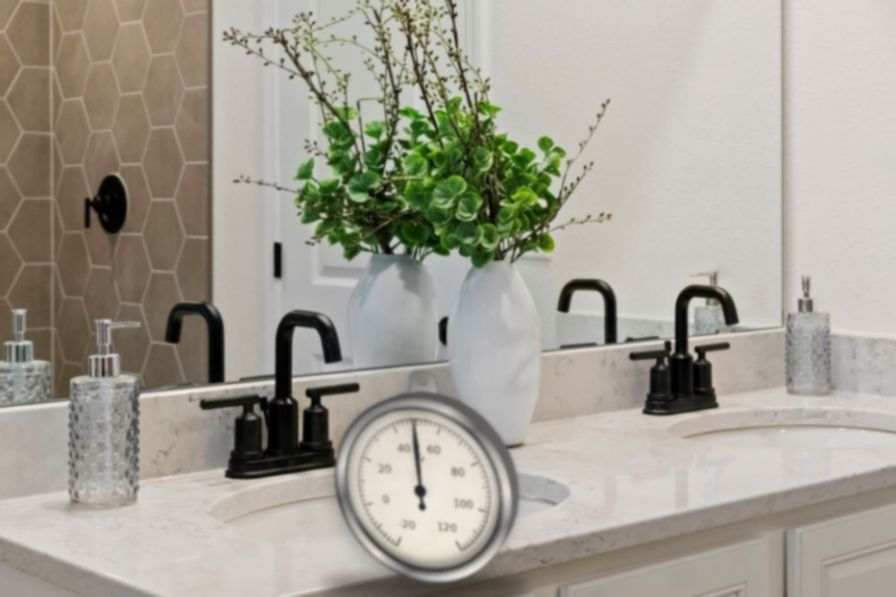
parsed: 50 °F
